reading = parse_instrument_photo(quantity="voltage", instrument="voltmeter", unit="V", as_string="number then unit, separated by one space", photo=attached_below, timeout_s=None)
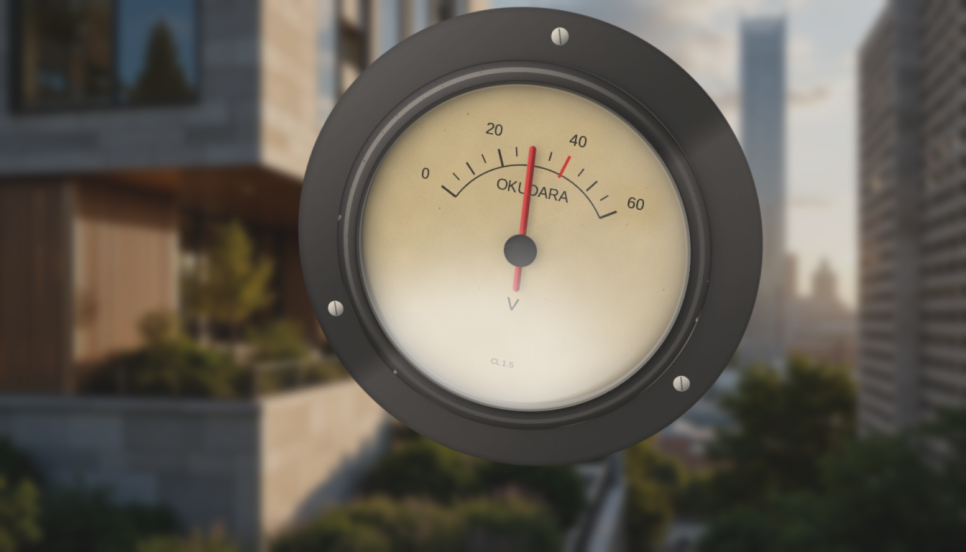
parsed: 30 V
